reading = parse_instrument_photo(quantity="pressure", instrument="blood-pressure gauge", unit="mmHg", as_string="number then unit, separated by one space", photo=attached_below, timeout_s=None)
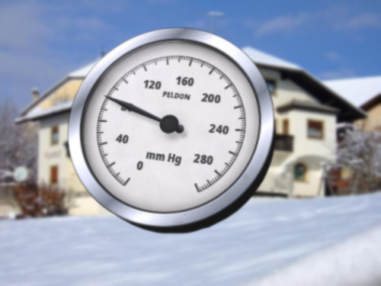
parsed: 80 mmHg
